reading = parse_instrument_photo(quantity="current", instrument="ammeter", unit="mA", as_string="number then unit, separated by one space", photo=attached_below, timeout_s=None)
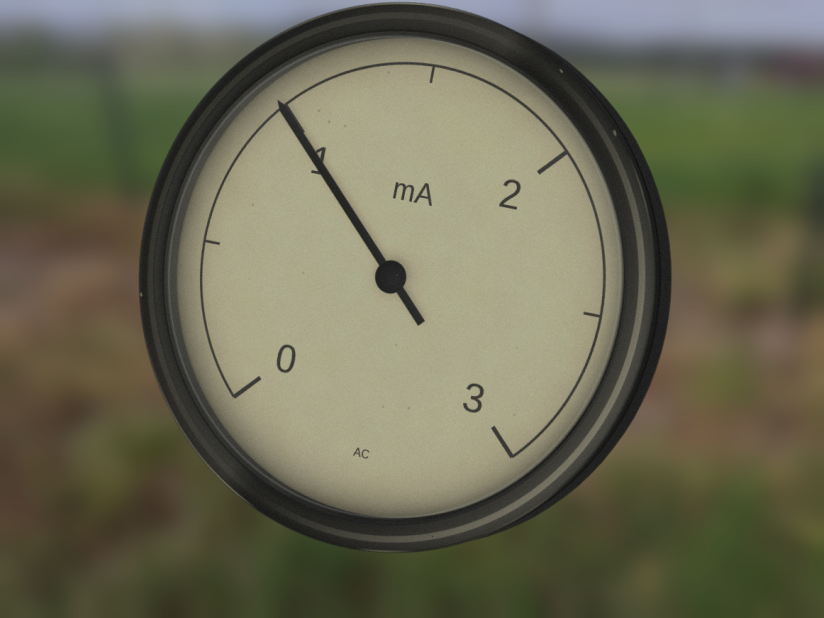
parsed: 1 mA
